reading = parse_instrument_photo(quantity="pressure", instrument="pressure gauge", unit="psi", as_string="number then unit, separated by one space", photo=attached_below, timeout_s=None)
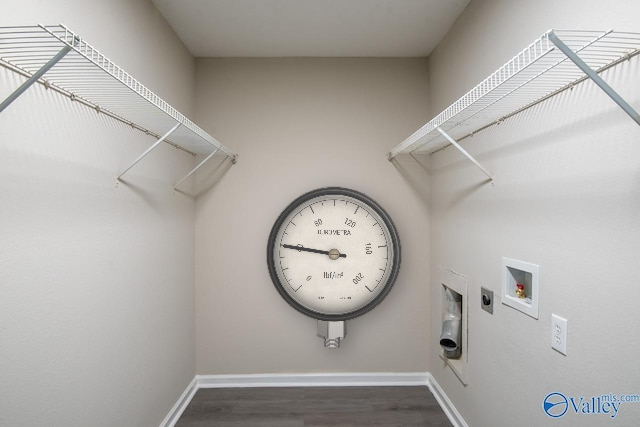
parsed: 40 psi
